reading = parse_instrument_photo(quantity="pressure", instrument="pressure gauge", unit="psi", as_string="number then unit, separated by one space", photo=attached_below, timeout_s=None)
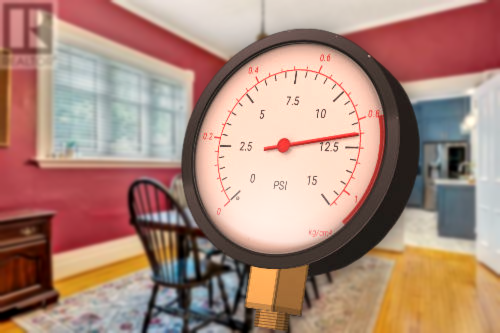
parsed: 12 psi
